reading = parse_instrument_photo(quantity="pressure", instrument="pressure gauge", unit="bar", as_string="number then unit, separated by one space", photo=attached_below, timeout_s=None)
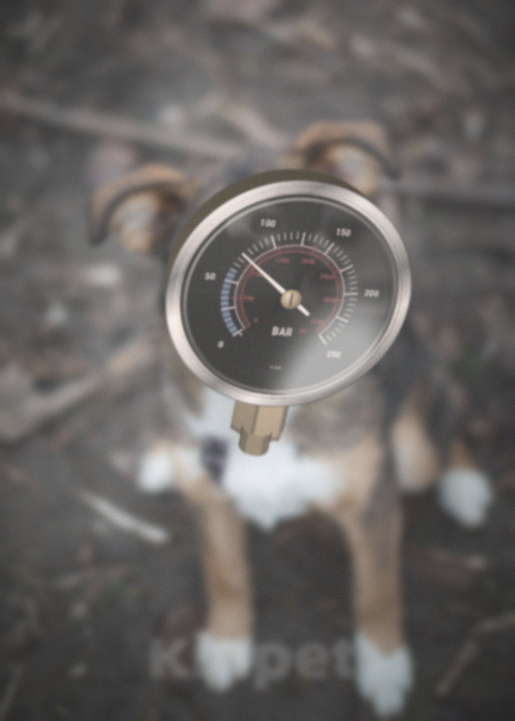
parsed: 75 bar
